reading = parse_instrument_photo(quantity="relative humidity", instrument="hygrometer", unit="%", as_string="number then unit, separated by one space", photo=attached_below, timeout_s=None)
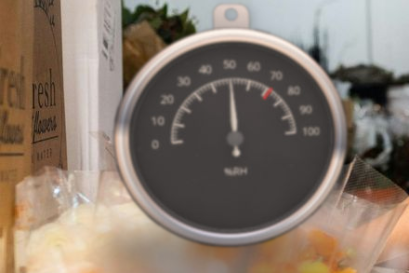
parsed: 50 %
